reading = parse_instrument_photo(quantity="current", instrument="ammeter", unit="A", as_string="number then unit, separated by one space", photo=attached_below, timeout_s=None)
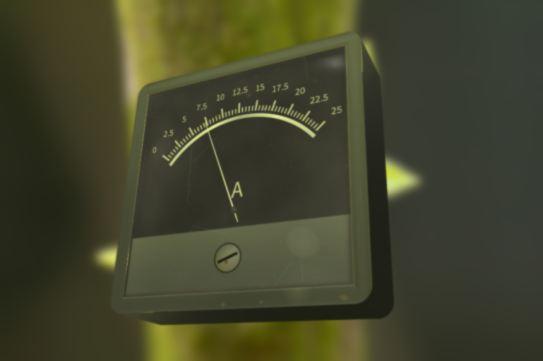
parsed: 7.5 A
